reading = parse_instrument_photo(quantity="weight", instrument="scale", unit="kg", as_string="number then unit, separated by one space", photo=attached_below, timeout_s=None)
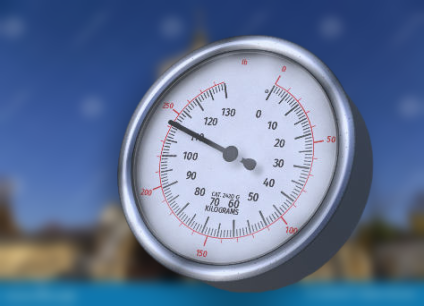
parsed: 110 kg
